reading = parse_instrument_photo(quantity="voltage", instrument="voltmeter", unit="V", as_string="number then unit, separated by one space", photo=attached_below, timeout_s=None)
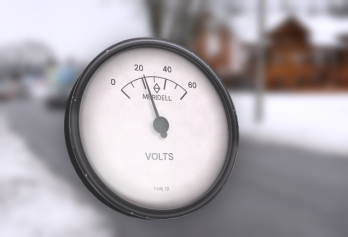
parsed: 20 V
